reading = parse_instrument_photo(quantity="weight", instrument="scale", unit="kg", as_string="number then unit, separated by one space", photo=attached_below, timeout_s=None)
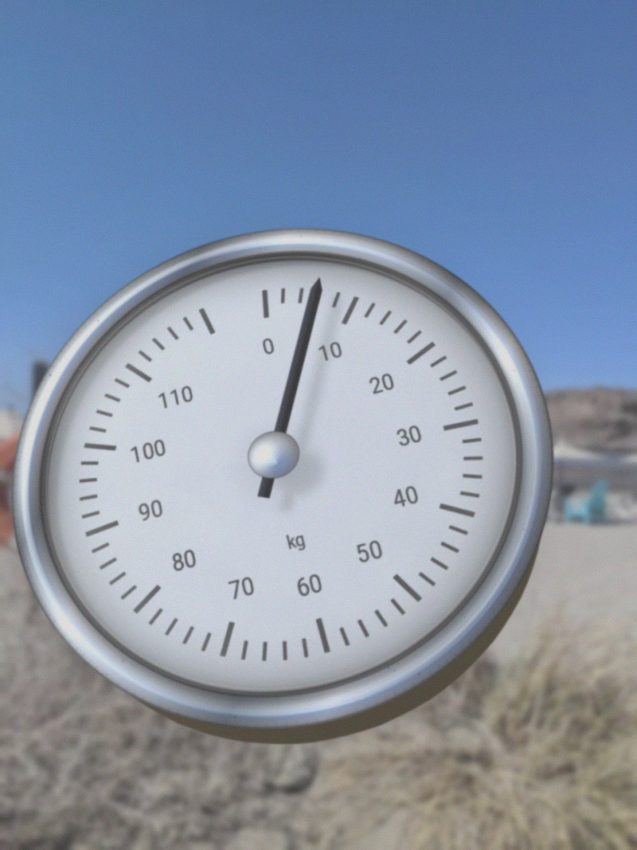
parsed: 6 kg
